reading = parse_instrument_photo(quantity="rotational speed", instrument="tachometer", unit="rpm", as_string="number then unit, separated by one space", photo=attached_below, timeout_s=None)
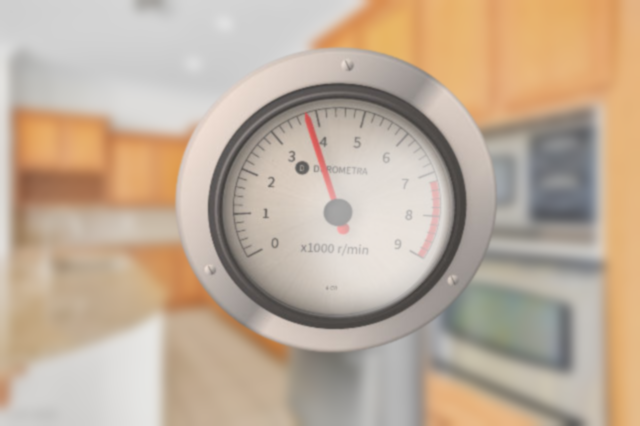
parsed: 3800 rpm
